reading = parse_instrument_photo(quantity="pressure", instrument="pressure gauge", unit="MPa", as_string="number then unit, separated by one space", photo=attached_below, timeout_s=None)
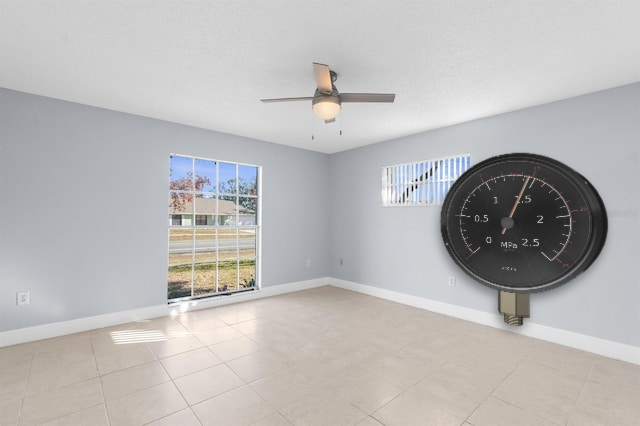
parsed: 1.45 MPa
